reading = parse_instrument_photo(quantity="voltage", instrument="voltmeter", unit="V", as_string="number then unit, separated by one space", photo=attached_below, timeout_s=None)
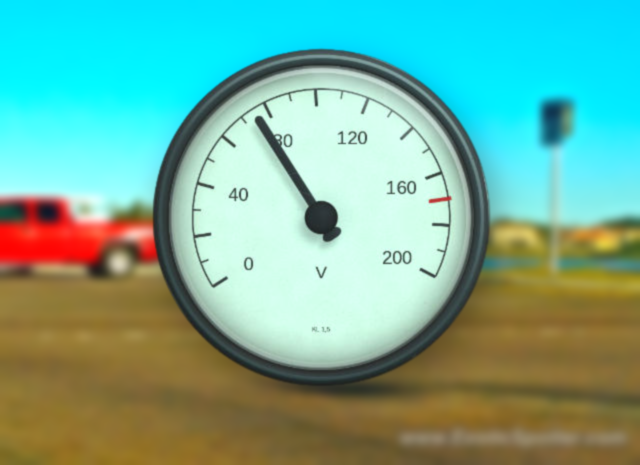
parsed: 75 V
